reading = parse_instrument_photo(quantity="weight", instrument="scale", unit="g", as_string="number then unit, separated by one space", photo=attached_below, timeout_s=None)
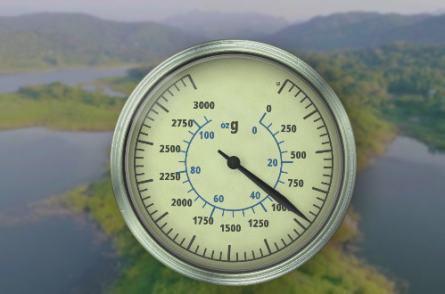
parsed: 950 g
